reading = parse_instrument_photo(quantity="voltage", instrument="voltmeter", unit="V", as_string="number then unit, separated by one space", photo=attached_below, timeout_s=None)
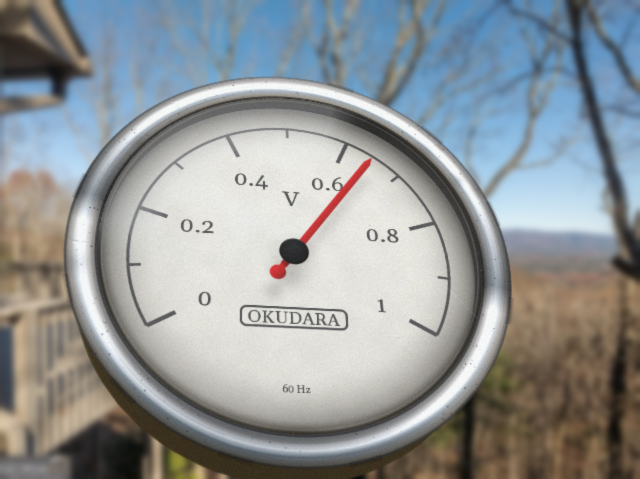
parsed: 0.65 V
